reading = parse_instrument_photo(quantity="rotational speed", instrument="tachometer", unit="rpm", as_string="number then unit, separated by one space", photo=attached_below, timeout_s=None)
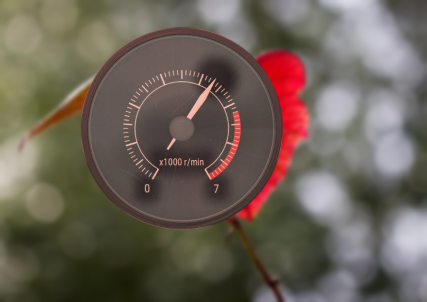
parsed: 4300 rpm
